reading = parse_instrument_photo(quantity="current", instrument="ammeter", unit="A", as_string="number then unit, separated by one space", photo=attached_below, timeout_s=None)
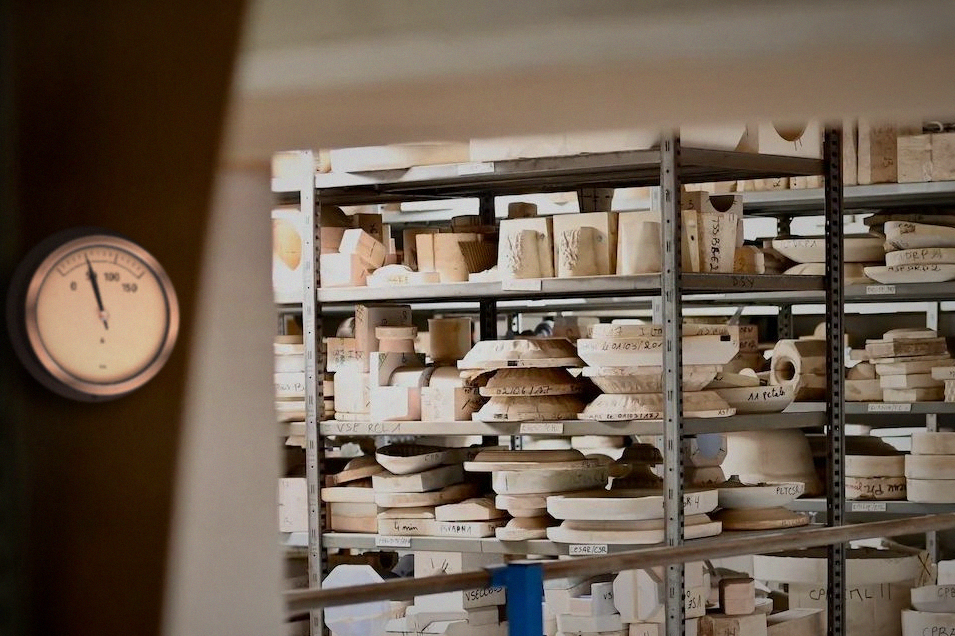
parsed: 50 A
